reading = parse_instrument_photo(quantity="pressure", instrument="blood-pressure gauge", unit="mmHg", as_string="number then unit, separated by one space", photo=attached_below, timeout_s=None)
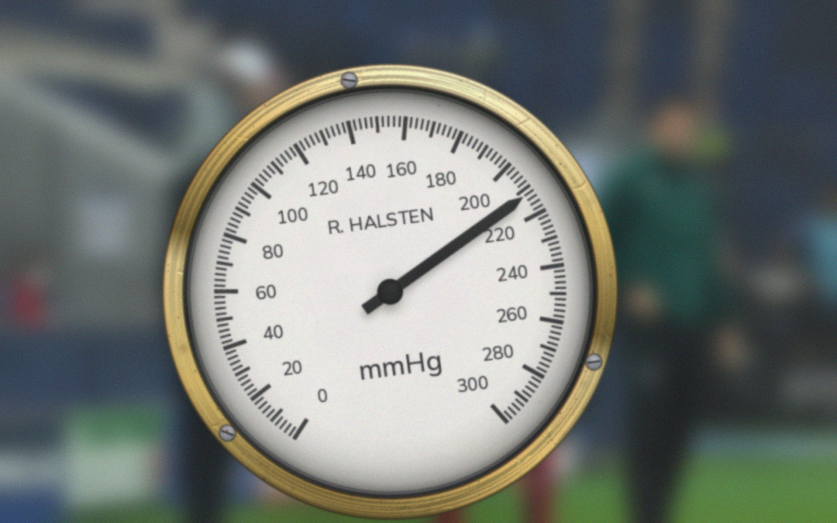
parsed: 212 mmHg
